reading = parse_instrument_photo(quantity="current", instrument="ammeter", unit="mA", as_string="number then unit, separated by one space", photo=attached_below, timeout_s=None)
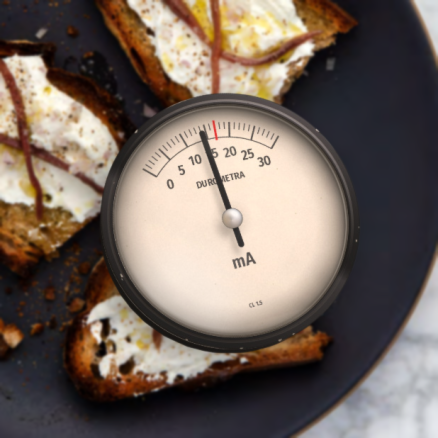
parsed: 14 mA
